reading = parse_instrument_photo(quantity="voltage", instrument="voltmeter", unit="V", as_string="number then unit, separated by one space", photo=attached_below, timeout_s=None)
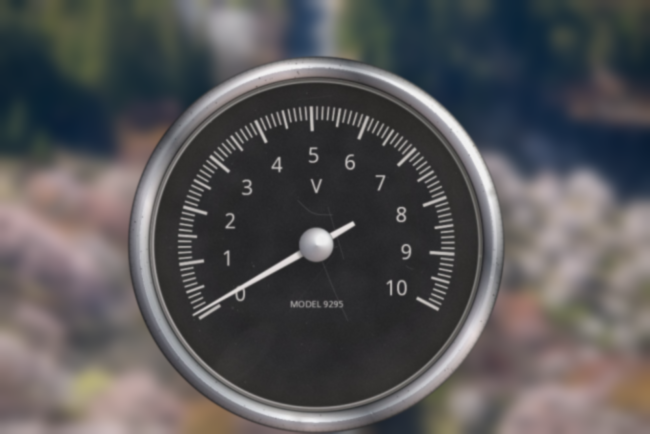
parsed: 0.1 V
